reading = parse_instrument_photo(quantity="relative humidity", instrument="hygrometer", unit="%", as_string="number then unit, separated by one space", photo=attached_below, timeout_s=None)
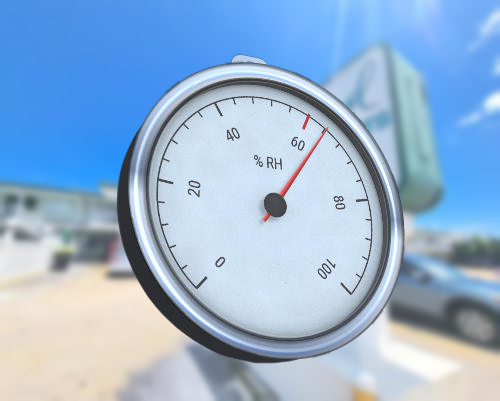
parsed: 64 %
